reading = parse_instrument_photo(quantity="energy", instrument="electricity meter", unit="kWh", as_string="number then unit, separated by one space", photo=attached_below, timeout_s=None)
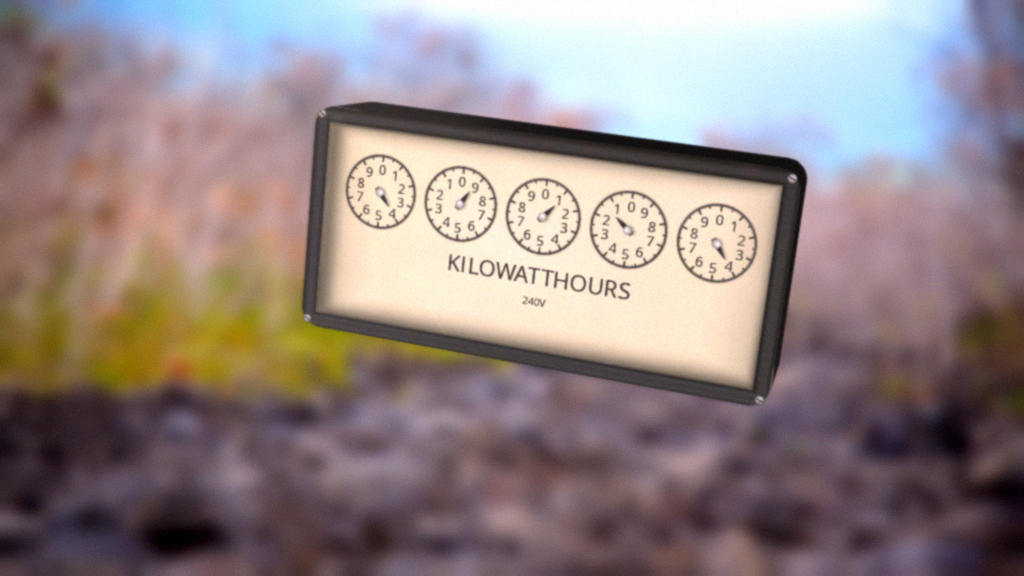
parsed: 39114 kWh
